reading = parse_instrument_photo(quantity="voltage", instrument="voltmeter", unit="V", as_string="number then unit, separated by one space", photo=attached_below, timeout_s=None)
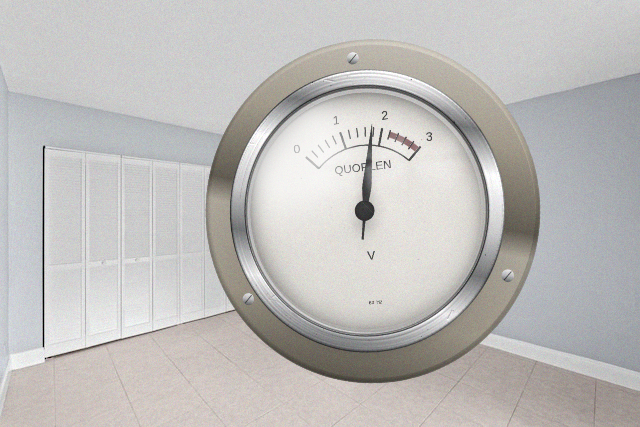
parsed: 1.8 V
